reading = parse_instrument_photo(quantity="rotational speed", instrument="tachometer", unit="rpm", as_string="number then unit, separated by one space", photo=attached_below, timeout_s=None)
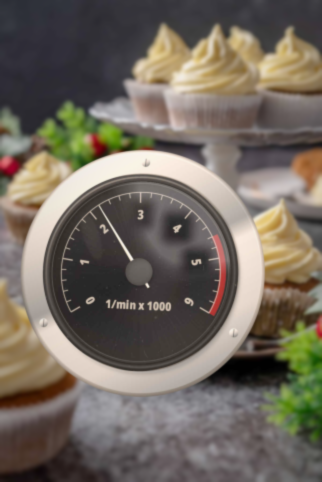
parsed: 2200 rpm
